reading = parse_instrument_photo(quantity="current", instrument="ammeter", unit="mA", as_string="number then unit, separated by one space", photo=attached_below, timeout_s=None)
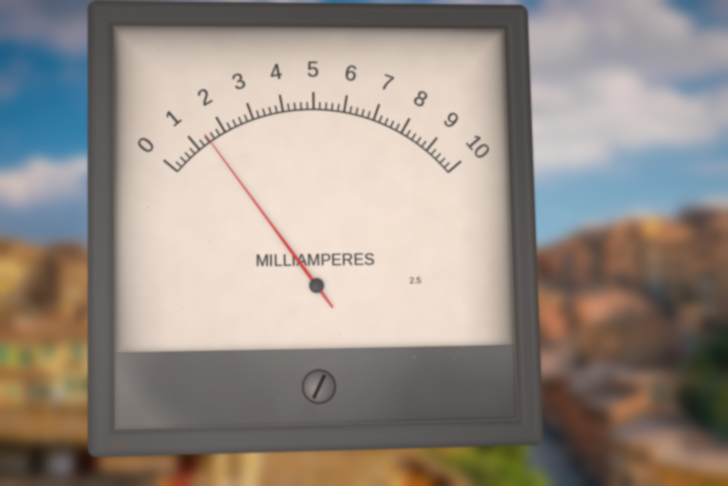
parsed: 1.4 mA
